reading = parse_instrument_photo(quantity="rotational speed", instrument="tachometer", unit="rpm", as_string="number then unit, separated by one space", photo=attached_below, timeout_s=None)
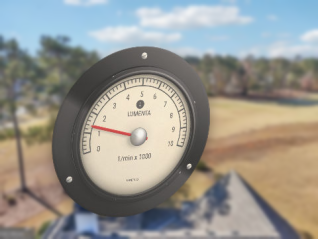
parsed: 1400 rpm
